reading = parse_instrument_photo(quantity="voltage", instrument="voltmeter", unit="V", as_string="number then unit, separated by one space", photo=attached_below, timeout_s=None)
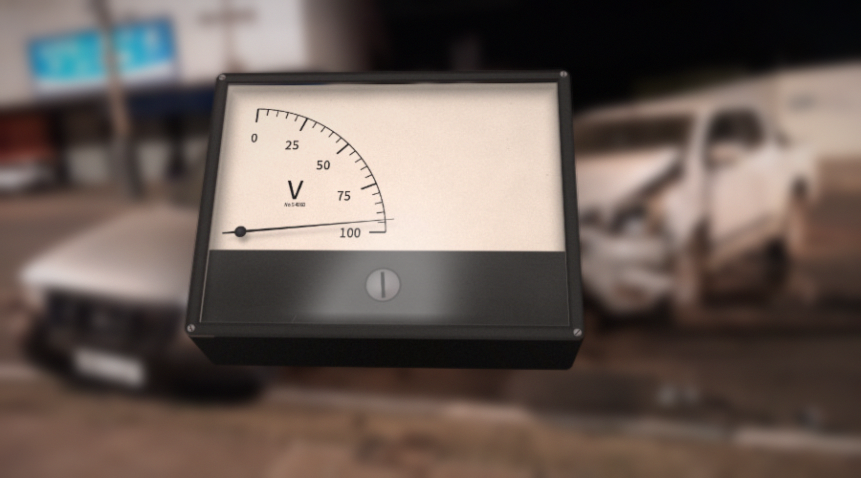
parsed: 95 V
